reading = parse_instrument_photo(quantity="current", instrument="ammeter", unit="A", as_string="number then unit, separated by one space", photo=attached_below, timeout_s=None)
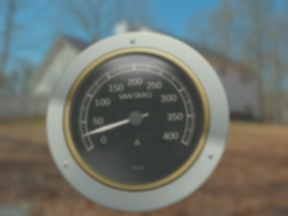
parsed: 25 A
